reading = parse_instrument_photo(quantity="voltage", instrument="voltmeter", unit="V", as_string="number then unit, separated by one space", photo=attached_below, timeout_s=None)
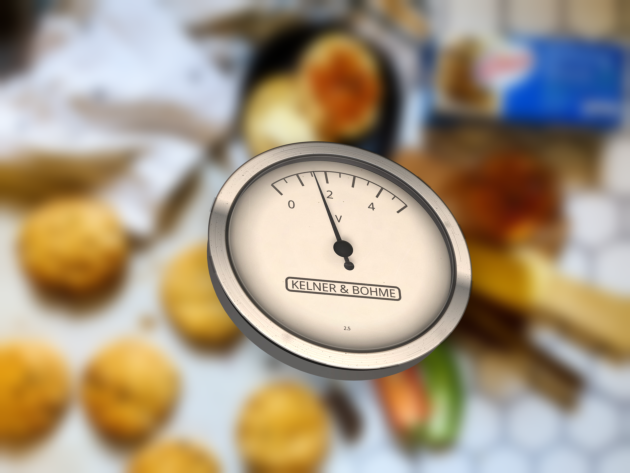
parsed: 1.5 V
